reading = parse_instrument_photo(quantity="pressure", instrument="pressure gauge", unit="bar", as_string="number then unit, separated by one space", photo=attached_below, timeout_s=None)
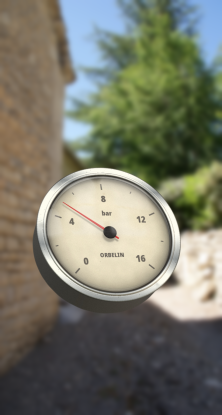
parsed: 5 bar
